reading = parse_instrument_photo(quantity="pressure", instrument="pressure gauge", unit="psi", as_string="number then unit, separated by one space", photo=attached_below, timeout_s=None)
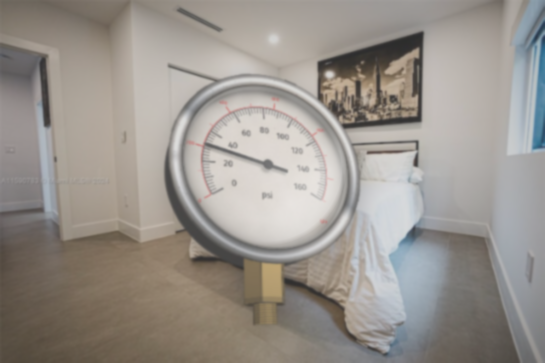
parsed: 30 psi
